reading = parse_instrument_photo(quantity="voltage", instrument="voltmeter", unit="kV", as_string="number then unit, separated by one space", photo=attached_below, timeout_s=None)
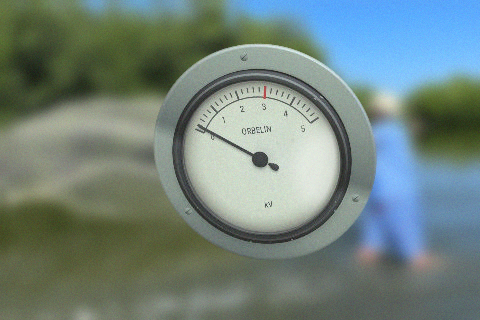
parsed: 0.2 kV
